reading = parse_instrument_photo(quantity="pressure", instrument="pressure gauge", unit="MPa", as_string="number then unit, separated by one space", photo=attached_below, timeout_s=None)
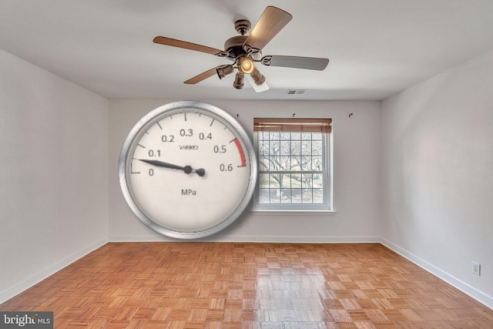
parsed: 0.05 MPa
